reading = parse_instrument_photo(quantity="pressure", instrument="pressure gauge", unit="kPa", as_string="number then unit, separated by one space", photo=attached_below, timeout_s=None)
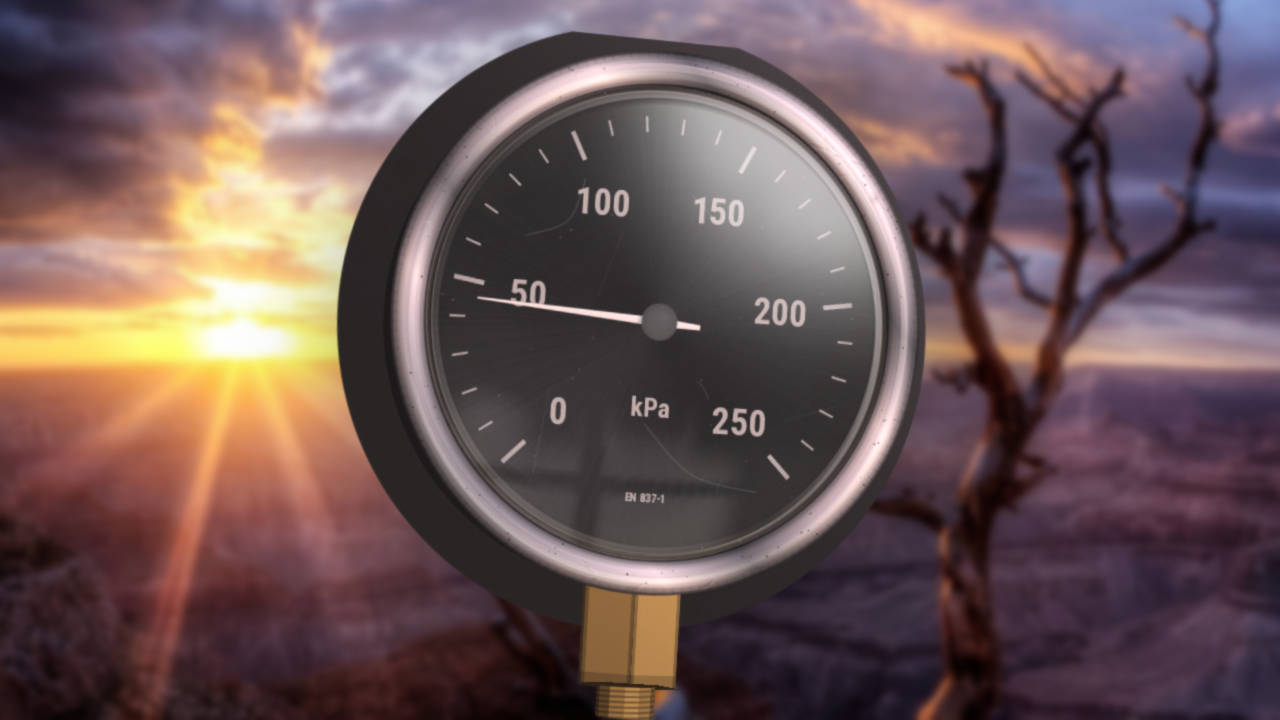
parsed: 45 kPa
